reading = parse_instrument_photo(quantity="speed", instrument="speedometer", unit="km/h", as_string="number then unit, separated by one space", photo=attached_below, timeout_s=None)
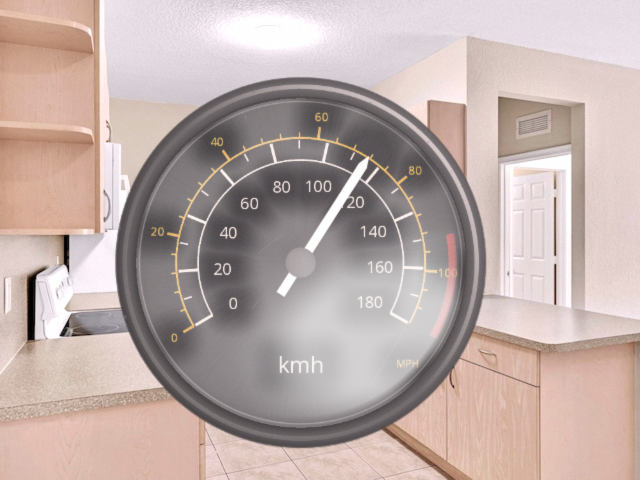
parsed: 115 km/h
